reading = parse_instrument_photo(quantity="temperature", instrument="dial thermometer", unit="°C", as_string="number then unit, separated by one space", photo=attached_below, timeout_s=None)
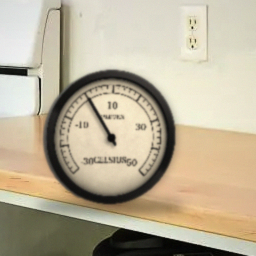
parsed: 0 °C
